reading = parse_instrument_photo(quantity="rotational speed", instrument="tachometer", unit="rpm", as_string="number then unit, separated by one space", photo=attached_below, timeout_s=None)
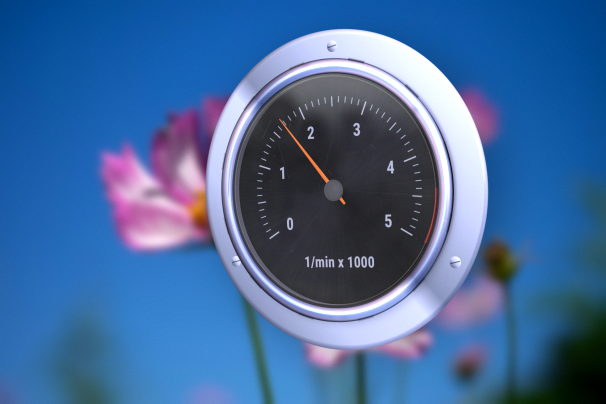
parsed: 1700 rpm
